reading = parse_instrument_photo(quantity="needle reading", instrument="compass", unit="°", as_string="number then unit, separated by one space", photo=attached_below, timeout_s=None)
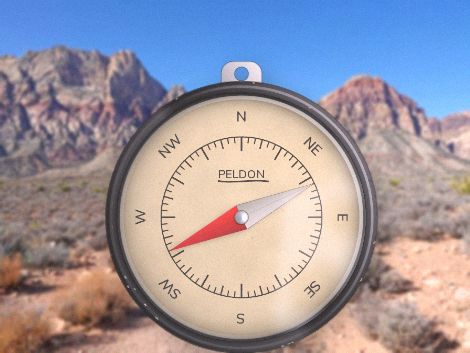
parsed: 245 °
